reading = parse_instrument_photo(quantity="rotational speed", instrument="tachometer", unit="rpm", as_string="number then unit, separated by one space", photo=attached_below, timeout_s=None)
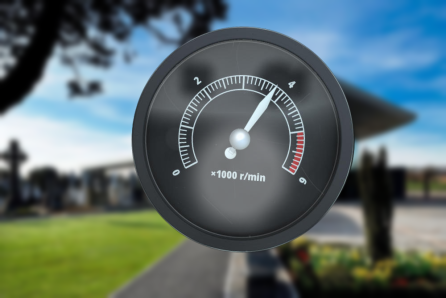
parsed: 3800 rpm
